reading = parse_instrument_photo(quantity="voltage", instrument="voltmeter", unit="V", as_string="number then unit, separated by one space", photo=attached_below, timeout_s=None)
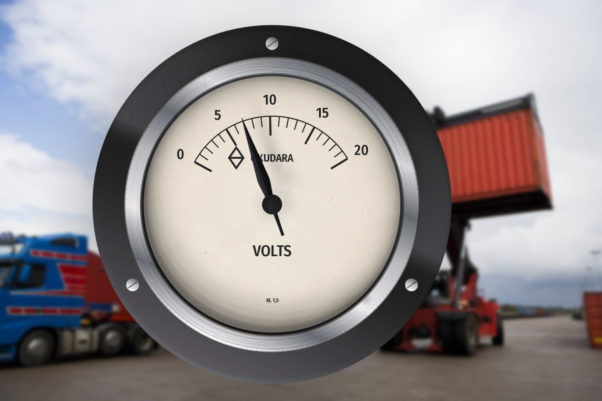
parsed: 7 V
